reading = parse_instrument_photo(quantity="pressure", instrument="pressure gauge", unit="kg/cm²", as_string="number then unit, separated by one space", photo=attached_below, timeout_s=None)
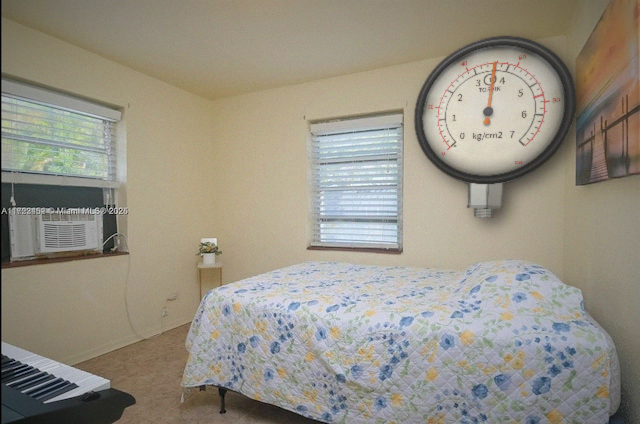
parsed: 3.6 kg/cm²
